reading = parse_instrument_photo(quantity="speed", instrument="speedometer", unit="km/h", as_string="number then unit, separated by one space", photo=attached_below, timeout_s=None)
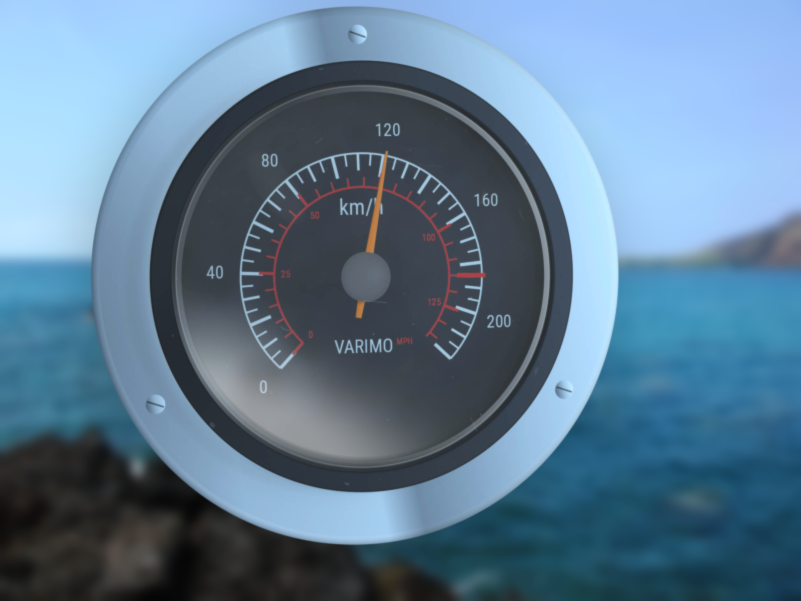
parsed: 120 km/h
